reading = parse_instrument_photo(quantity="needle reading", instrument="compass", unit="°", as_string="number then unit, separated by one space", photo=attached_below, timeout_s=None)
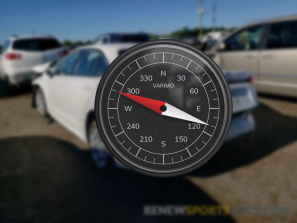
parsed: 290 °
